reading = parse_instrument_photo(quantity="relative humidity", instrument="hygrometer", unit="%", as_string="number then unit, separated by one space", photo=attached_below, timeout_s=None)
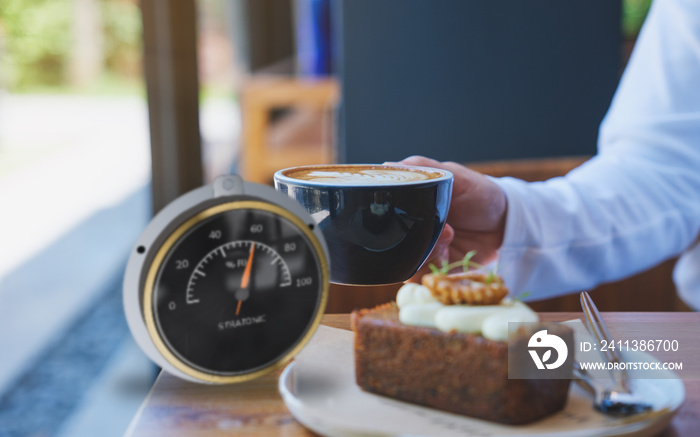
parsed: 60 %
